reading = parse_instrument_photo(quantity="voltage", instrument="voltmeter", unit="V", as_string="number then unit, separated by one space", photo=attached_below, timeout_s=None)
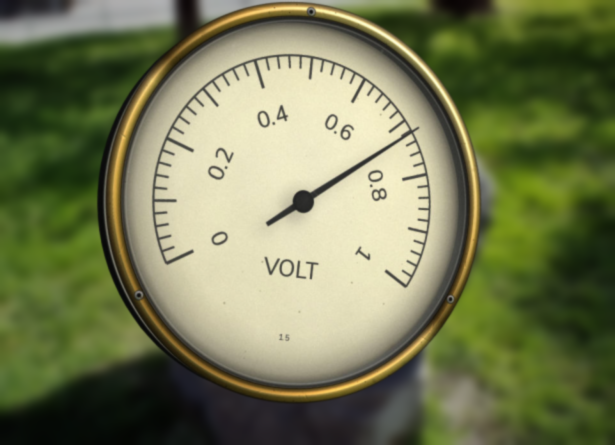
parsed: 0.72 V
